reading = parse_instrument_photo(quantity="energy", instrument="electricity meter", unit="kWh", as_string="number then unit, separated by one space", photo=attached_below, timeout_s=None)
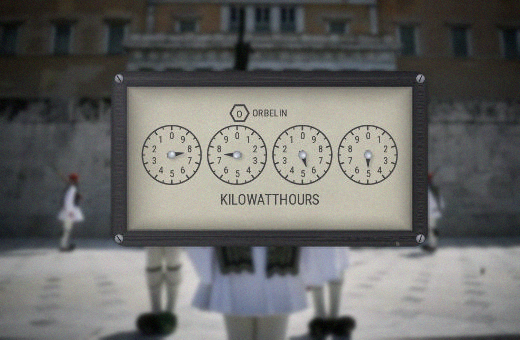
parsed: 7755 kWh
